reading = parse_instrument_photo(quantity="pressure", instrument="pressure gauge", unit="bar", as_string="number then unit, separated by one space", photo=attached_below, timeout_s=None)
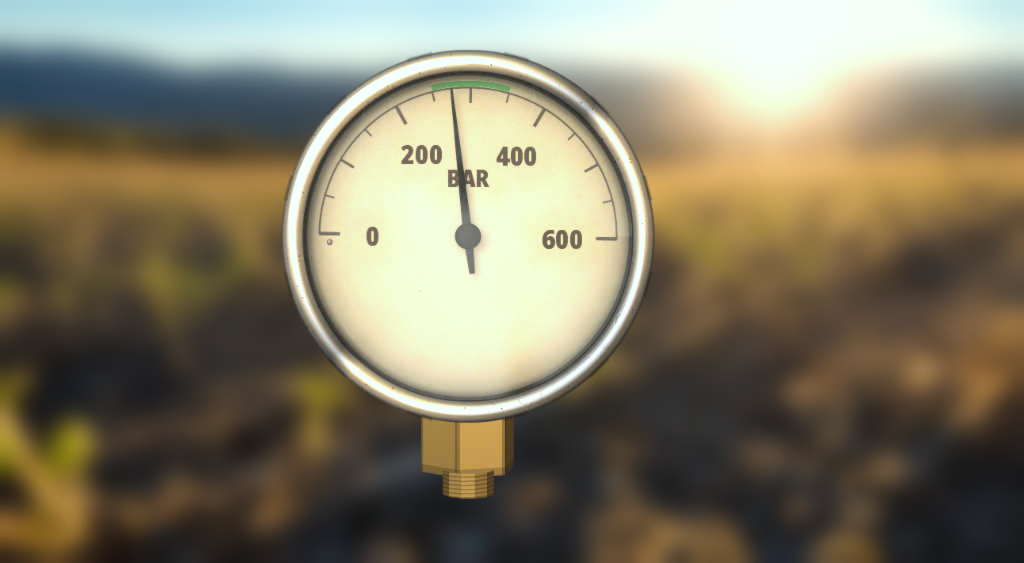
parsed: 275 bar
